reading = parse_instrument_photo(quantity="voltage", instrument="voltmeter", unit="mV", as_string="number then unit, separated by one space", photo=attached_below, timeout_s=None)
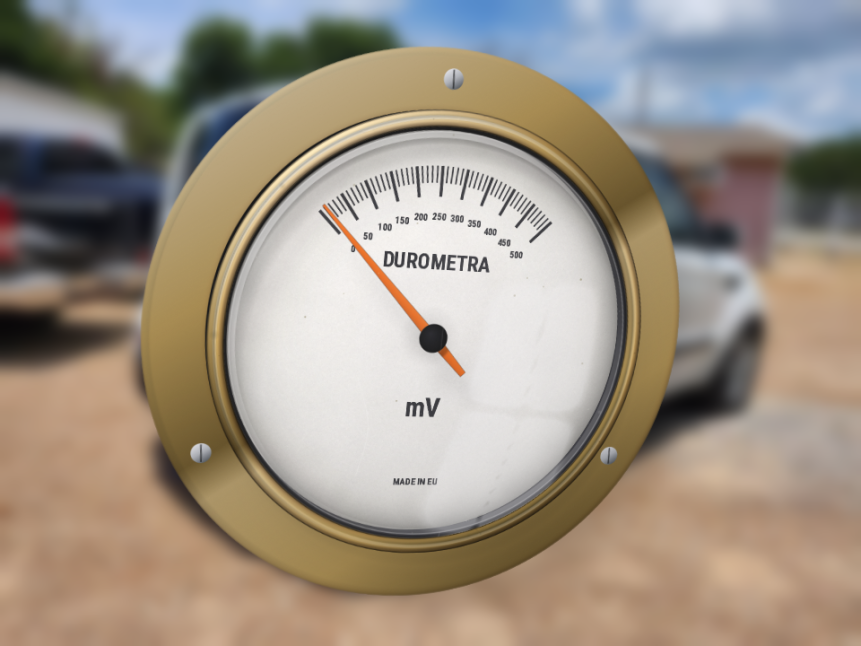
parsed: 10 mV
